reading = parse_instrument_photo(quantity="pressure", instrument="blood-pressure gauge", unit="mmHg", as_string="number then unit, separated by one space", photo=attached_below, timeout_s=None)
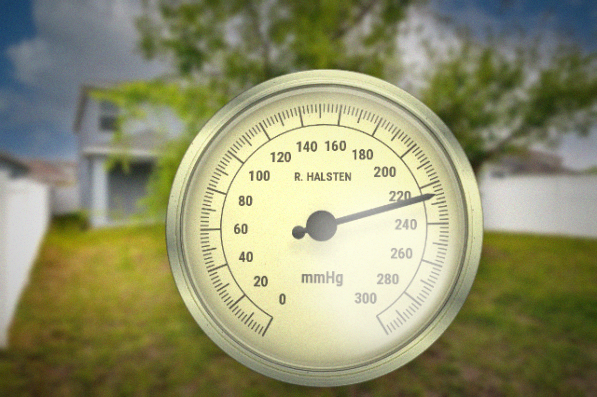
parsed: 226 mmHg
